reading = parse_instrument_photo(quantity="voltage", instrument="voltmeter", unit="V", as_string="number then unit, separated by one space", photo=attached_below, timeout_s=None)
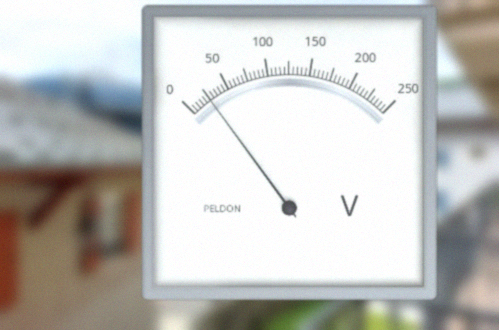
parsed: 25 V
